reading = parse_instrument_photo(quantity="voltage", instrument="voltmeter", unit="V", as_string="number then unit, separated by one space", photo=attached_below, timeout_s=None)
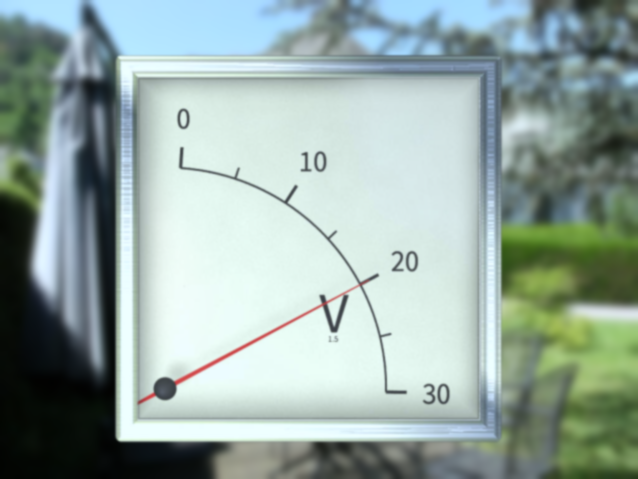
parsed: 20 V
